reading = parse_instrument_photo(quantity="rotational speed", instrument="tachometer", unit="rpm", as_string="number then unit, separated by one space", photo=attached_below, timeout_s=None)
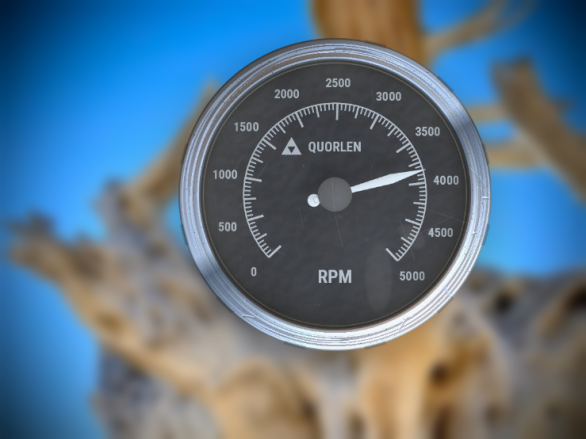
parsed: 3850 rpm
